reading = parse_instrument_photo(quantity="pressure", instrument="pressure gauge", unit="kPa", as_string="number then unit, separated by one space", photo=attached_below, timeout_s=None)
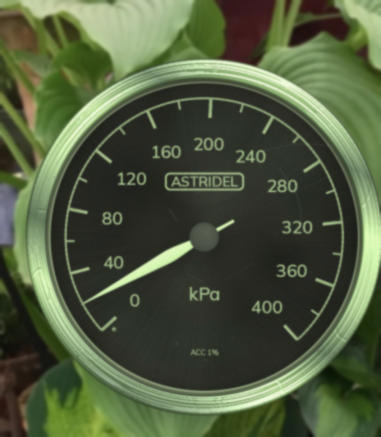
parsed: 20 kPa
